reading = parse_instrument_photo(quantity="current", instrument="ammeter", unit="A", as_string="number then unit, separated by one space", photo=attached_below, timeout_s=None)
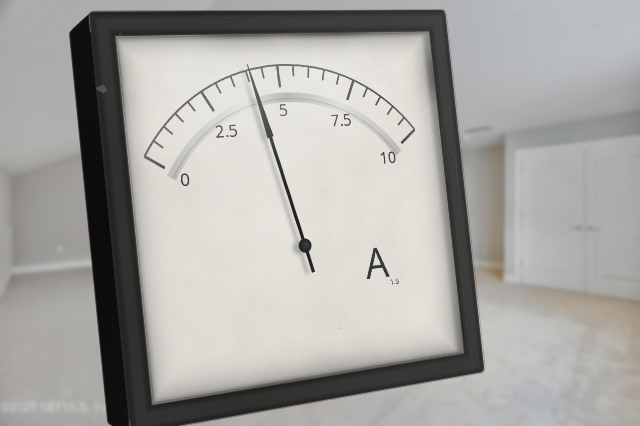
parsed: 4 A
